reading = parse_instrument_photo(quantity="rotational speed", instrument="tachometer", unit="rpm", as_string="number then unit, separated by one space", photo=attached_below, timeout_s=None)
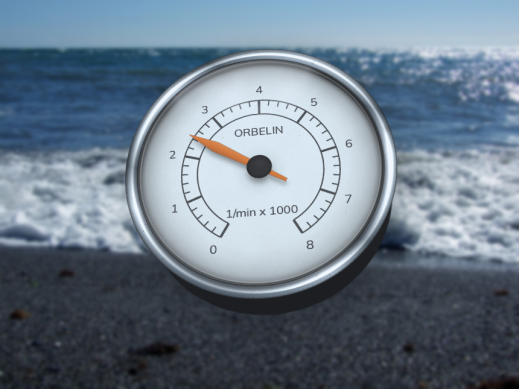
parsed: 2400 rpm
